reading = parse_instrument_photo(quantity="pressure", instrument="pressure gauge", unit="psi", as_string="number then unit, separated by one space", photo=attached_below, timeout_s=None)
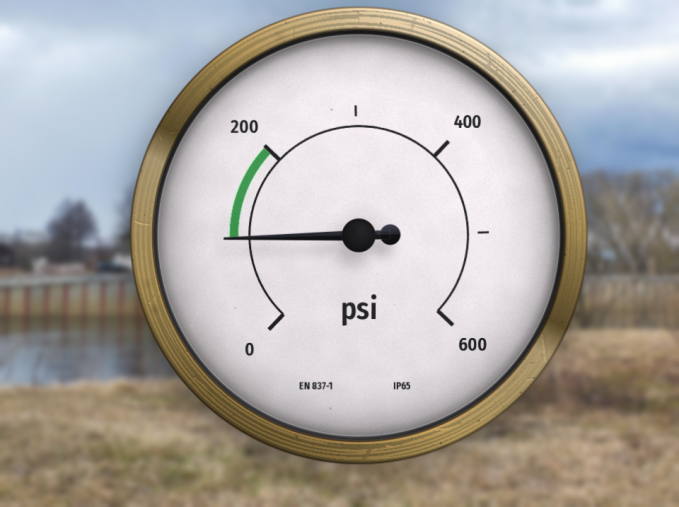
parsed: 100 psi
